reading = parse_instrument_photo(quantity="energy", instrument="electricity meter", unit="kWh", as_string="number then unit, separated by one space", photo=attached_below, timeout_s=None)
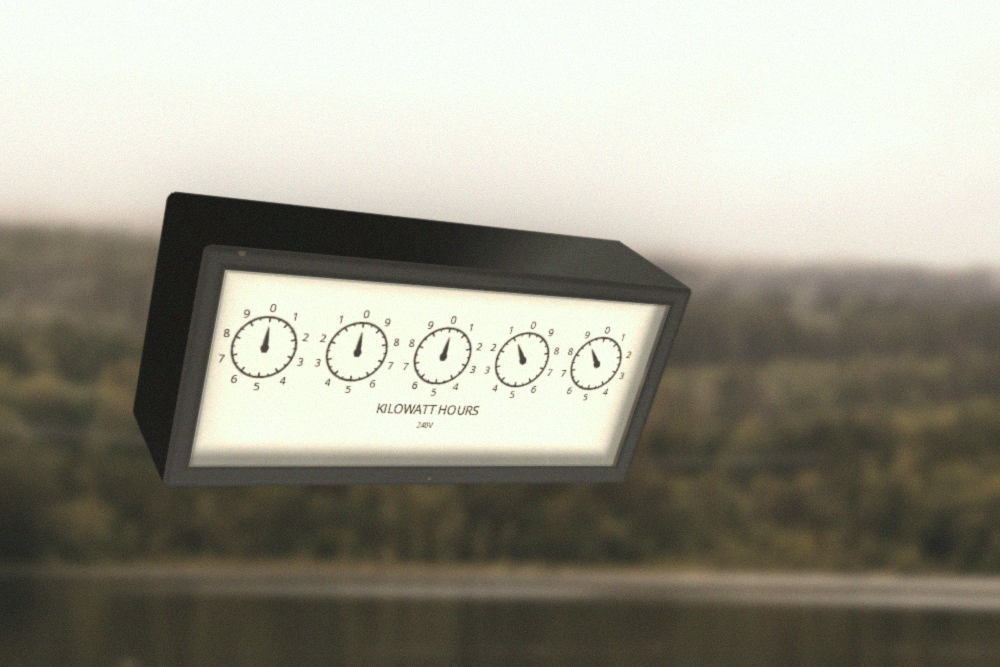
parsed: 9 kWh
